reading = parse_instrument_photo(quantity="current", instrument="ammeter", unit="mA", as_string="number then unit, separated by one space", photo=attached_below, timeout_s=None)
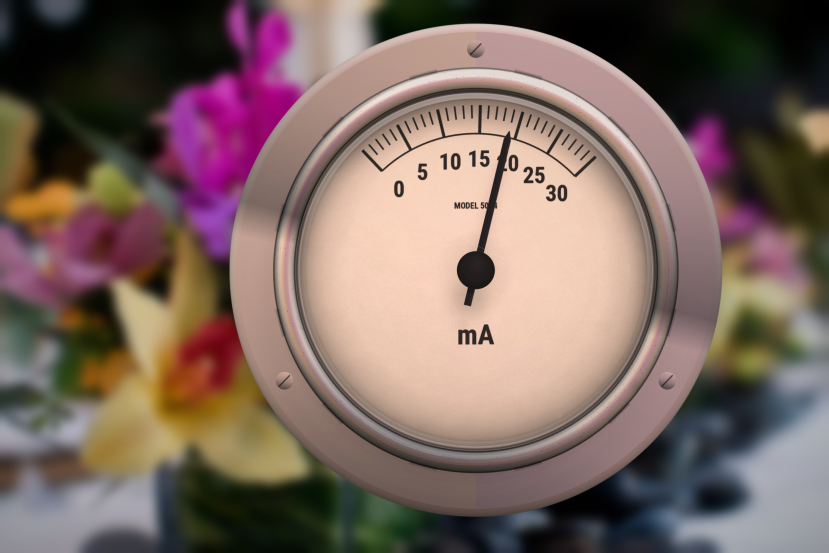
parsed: 19 mA
